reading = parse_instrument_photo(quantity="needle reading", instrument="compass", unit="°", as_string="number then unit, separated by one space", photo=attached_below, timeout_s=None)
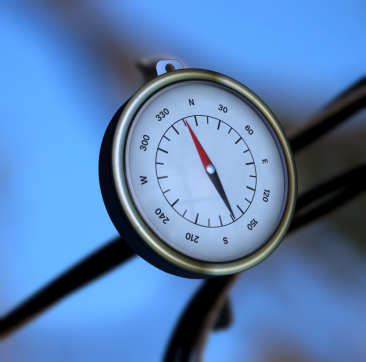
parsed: 345 °
